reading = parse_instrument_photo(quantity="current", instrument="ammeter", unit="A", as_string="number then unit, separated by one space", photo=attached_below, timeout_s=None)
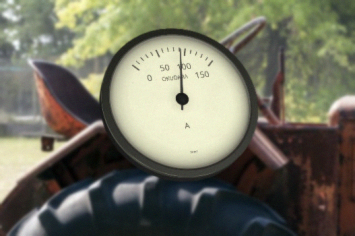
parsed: 90 A
